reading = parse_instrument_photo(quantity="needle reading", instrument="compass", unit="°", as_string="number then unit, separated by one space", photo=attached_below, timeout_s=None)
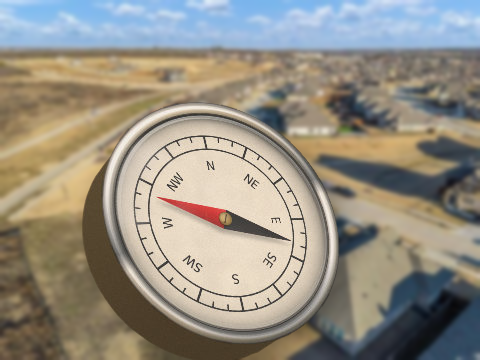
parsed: 290 °
